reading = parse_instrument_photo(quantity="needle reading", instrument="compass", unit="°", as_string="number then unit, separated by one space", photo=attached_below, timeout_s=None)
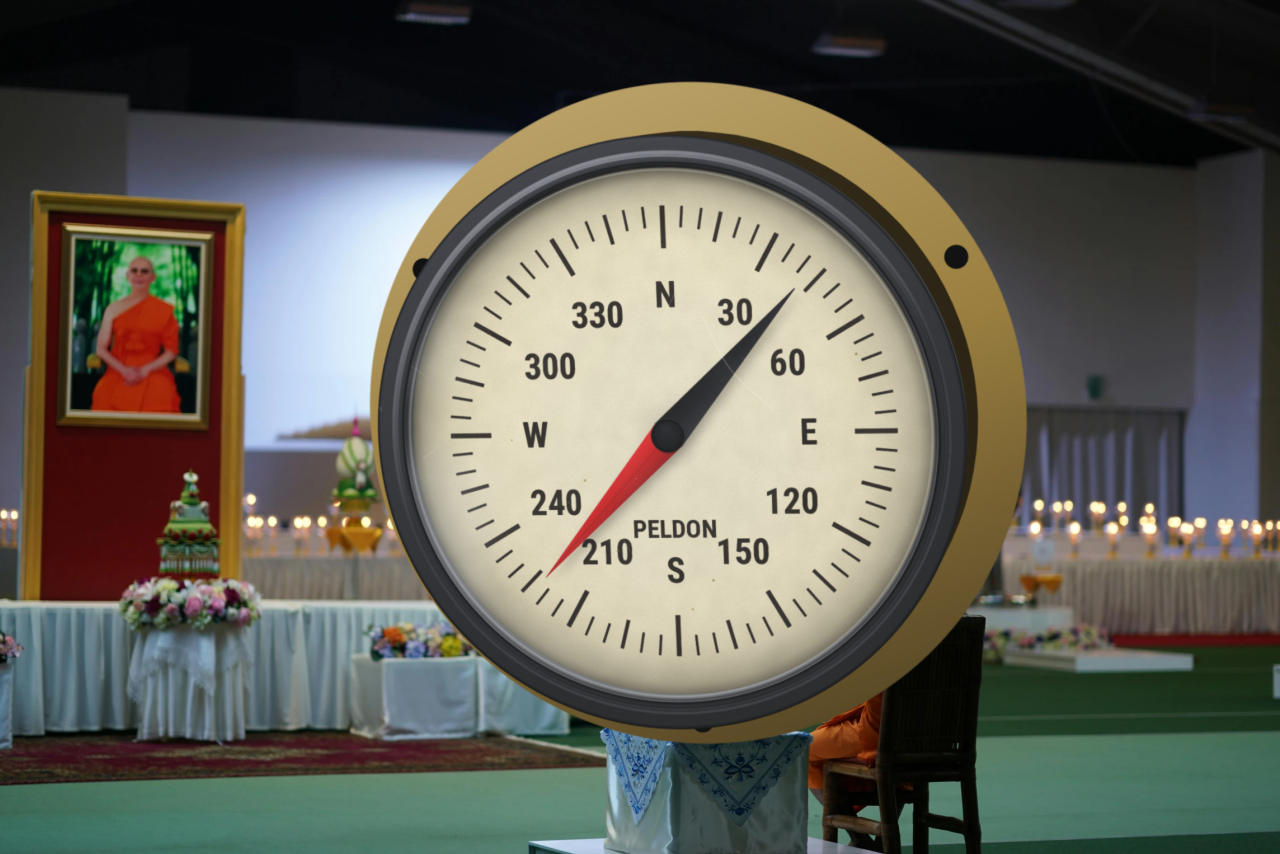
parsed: 222.5 °
